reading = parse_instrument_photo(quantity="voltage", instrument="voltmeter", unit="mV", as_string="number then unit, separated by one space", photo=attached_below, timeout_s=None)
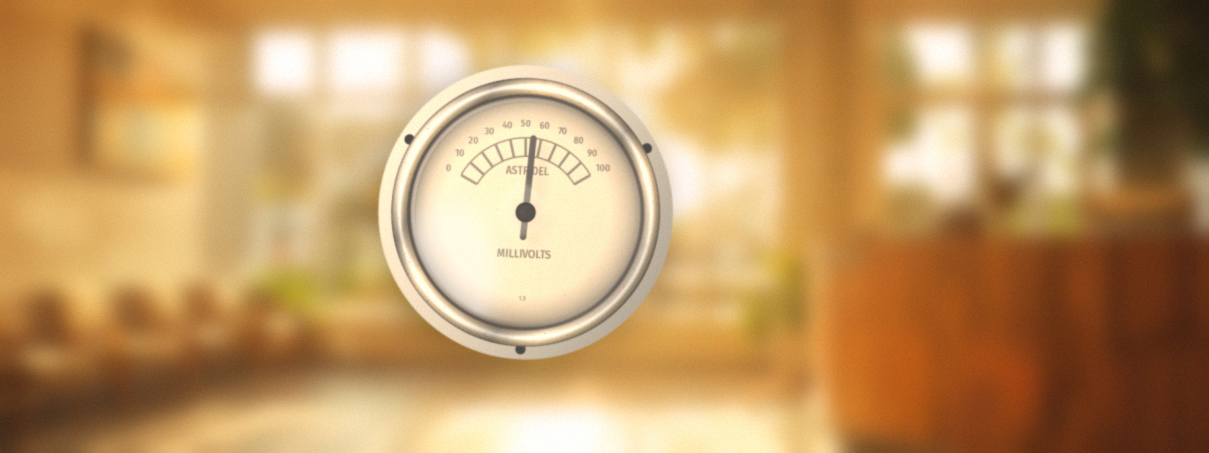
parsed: 55 mV
